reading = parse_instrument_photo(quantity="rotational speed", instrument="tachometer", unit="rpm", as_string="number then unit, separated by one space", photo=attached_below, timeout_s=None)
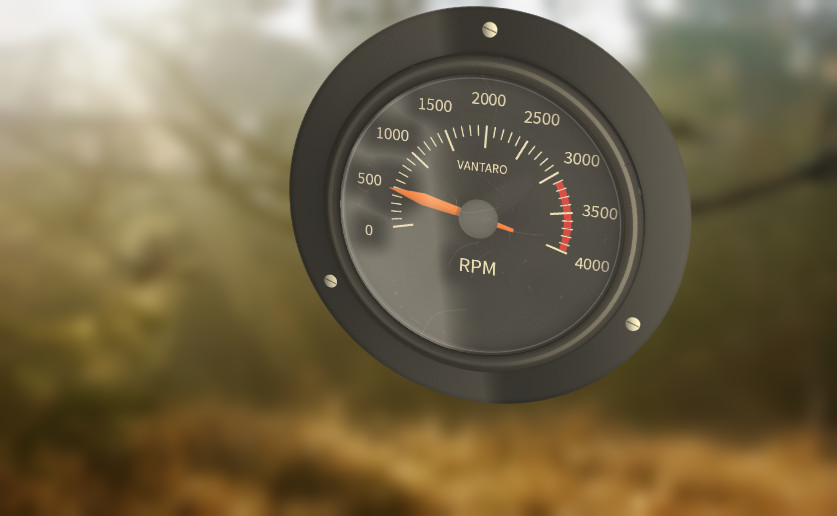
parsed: 500 rpm
